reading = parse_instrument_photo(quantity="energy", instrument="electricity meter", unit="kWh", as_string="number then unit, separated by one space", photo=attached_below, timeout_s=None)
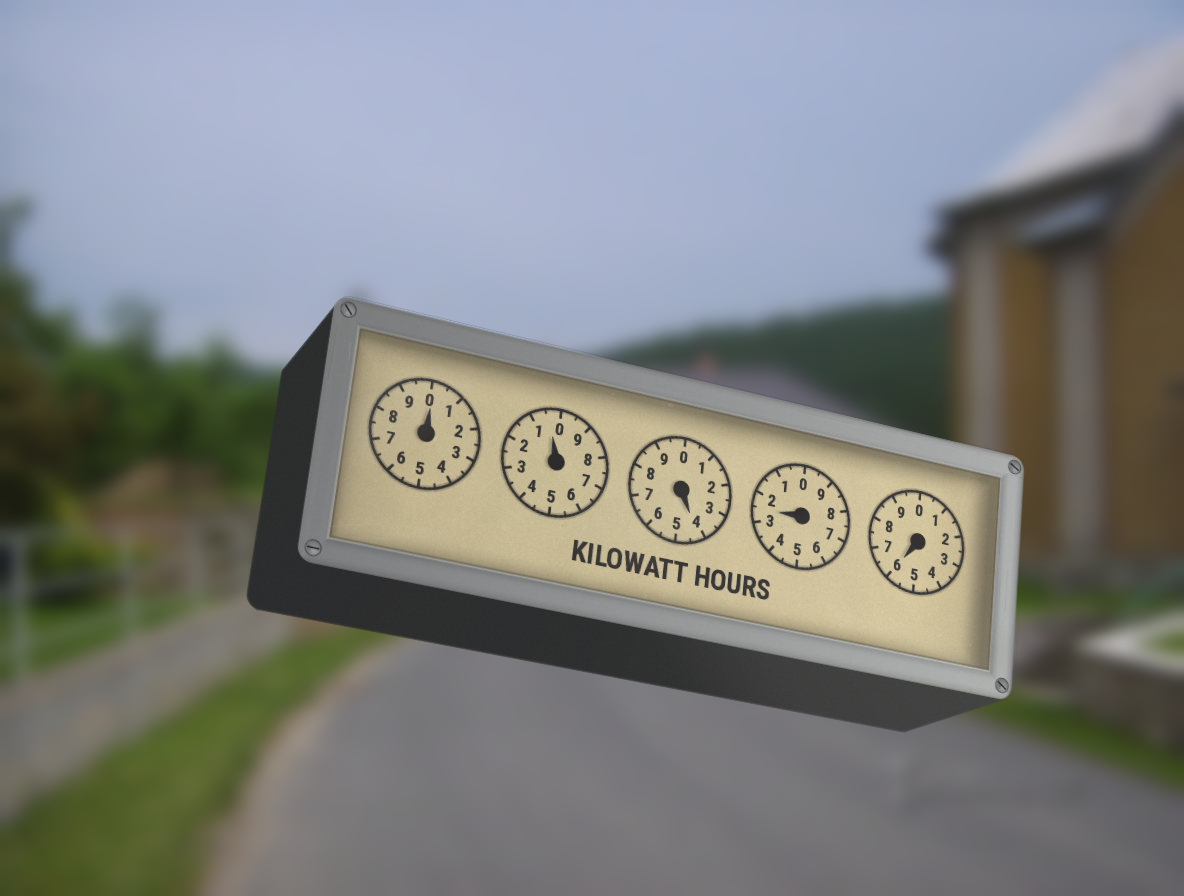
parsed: 426 kWh
